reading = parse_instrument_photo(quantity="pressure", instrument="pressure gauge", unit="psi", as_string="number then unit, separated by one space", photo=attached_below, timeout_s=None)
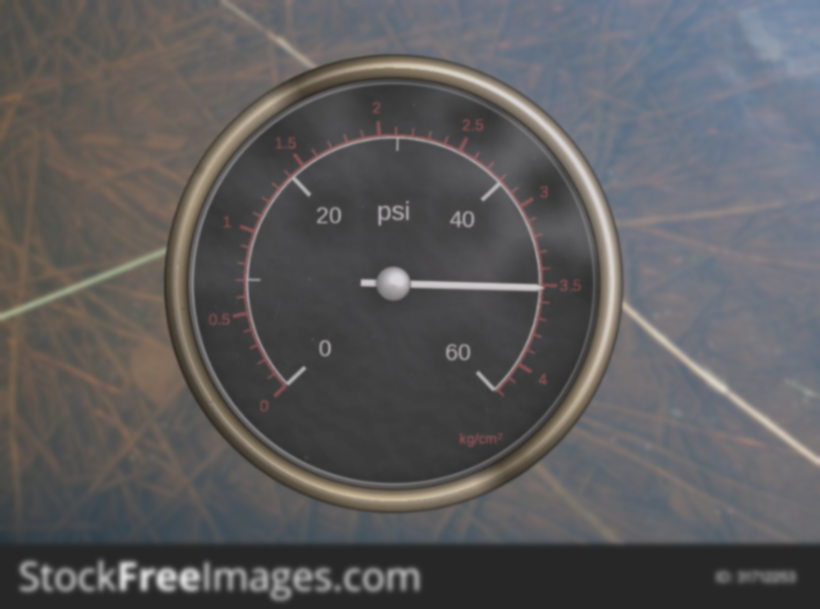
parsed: 50 psi
